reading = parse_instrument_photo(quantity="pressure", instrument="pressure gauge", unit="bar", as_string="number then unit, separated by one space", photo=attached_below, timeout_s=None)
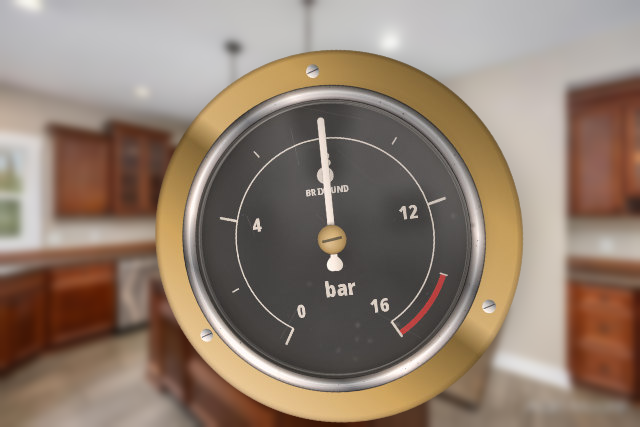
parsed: 8 bar
